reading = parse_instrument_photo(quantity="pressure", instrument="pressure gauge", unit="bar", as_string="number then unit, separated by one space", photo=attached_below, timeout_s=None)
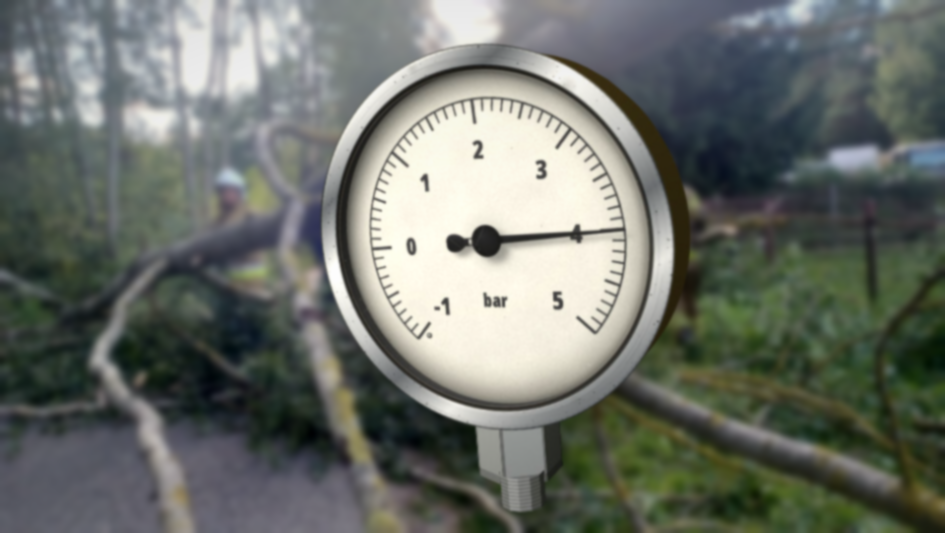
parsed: 4 bar
